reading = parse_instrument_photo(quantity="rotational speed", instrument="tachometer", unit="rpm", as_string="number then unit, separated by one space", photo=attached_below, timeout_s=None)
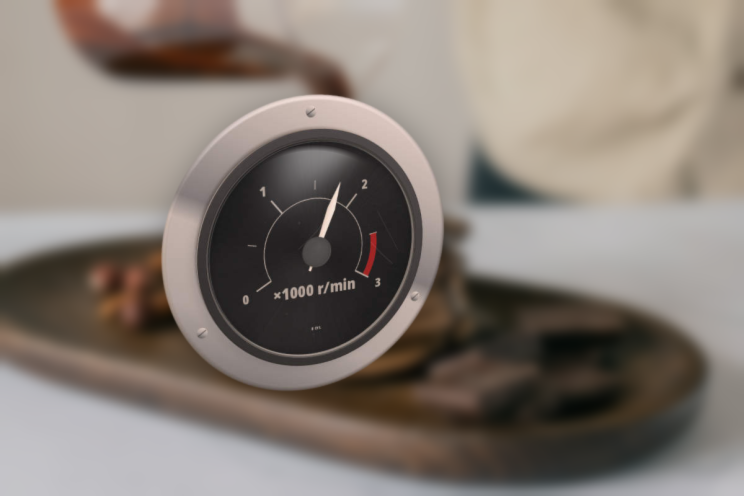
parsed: 1750 rpm
